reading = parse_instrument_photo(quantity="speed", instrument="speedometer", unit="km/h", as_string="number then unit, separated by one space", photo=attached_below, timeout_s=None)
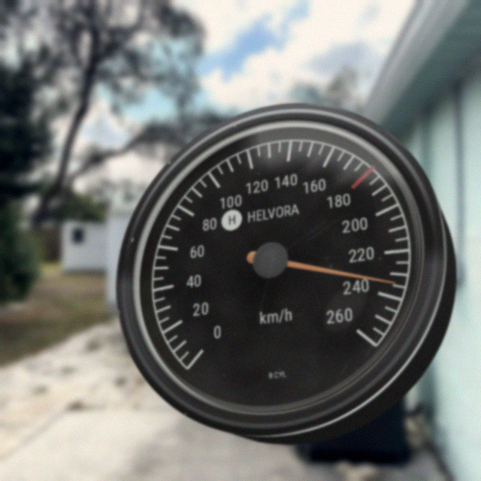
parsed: 235 km/h
